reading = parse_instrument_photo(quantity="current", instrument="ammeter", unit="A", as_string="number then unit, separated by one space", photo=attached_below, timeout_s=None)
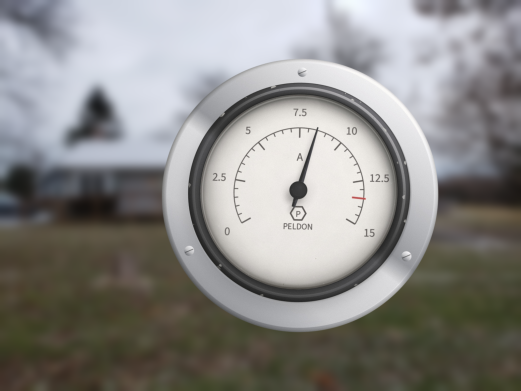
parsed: 8.5 A
